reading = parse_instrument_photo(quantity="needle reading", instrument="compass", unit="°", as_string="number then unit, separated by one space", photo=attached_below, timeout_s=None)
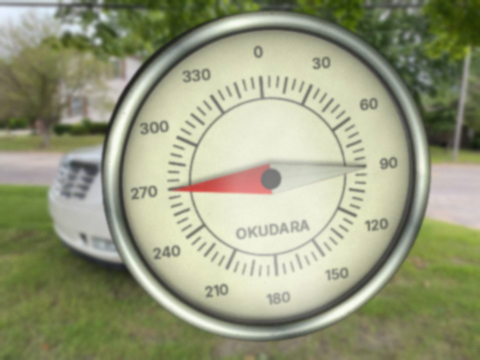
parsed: 270 °
